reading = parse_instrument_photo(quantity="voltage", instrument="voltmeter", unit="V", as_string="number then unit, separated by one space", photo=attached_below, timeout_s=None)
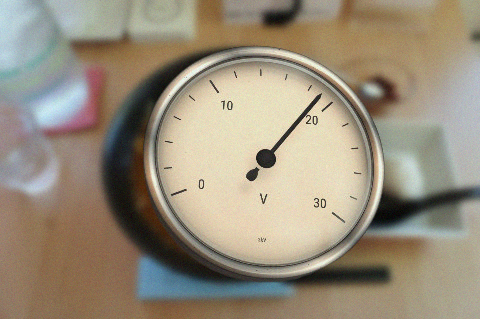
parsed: 19 V
